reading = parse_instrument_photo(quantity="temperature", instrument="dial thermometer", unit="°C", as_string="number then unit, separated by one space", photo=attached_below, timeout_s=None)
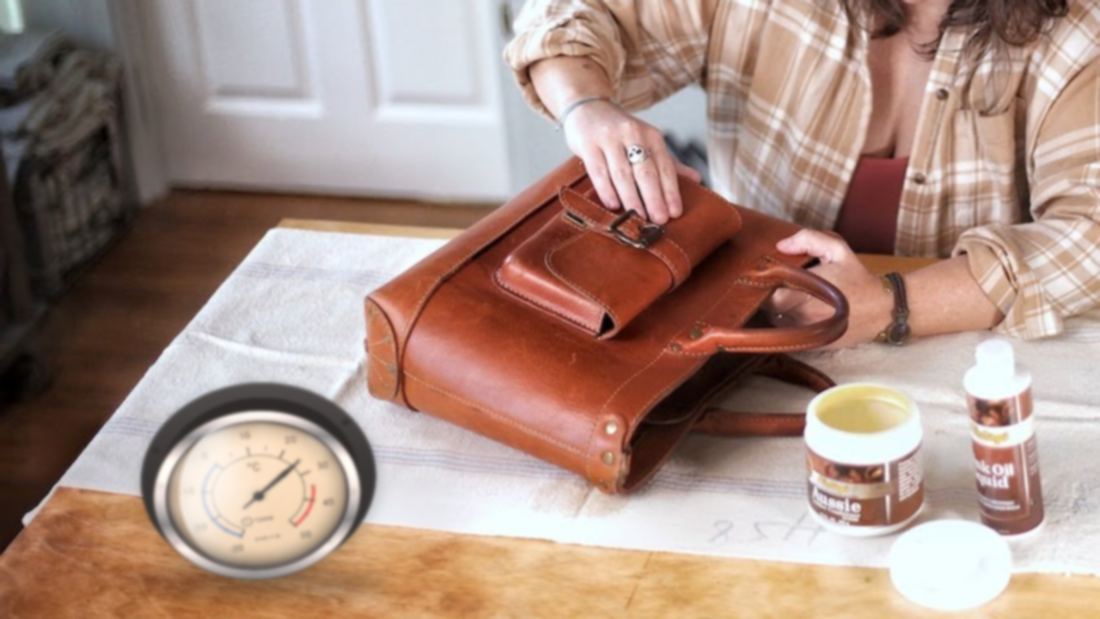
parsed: 25 °C
